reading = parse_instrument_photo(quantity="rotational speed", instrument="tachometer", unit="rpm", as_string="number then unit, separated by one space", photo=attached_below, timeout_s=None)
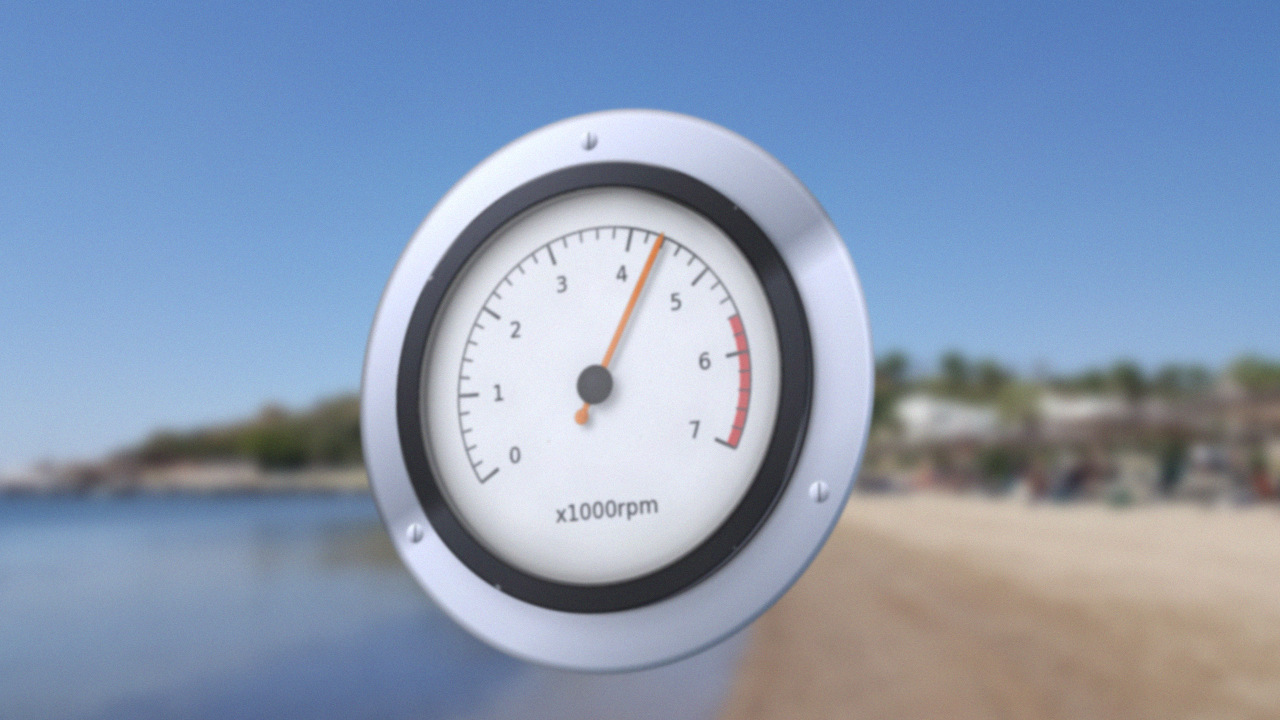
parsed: 4400 rpm
